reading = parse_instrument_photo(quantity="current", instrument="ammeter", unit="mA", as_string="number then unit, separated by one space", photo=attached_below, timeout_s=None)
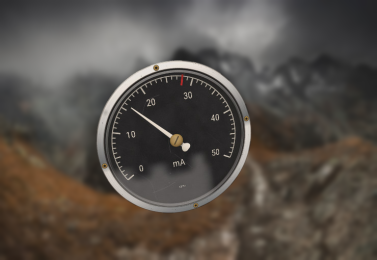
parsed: 16 mA
